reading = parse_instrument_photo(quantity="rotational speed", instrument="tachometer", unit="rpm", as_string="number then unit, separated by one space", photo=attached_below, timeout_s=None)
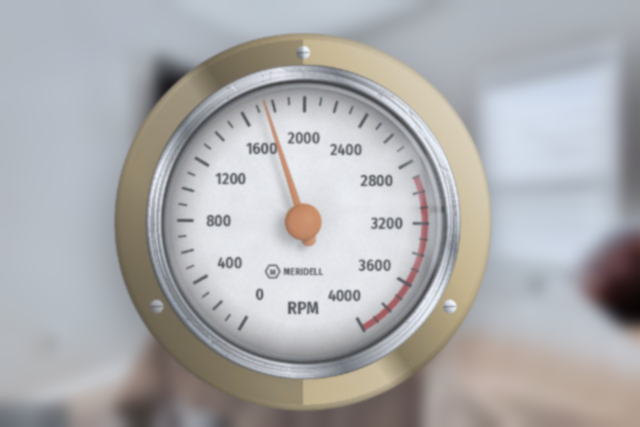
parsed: 1750 rpm
